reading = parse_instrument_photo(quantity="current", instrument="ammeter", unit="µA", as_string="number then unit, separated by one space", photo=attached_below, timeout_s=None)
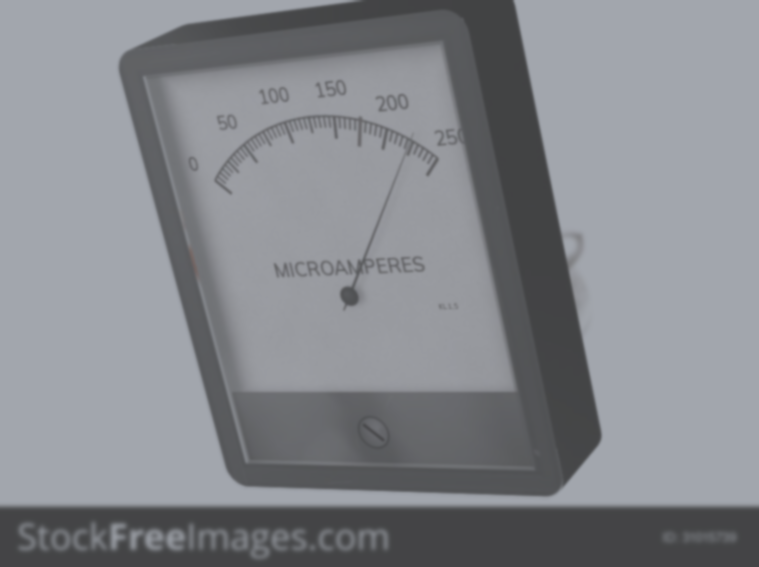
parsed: 225 µA
